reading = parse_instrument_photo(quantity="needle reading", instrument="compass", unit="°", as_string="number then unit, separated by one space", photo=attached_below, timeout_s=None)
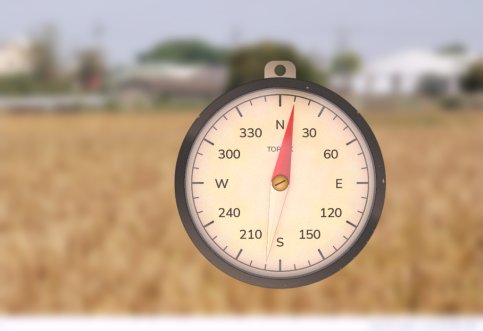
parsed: 10 °
